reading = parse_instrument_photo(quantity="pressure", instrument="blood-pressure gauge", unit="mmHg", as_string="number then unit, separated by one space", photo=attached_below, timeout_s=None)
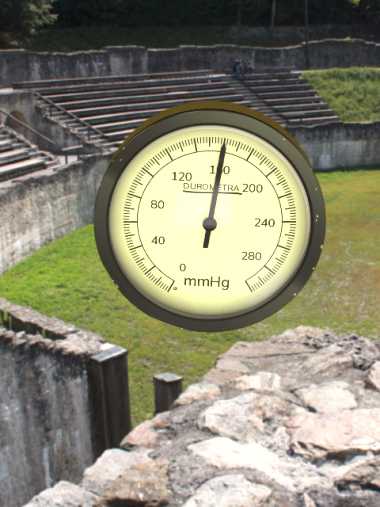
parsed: 160 mmHg
